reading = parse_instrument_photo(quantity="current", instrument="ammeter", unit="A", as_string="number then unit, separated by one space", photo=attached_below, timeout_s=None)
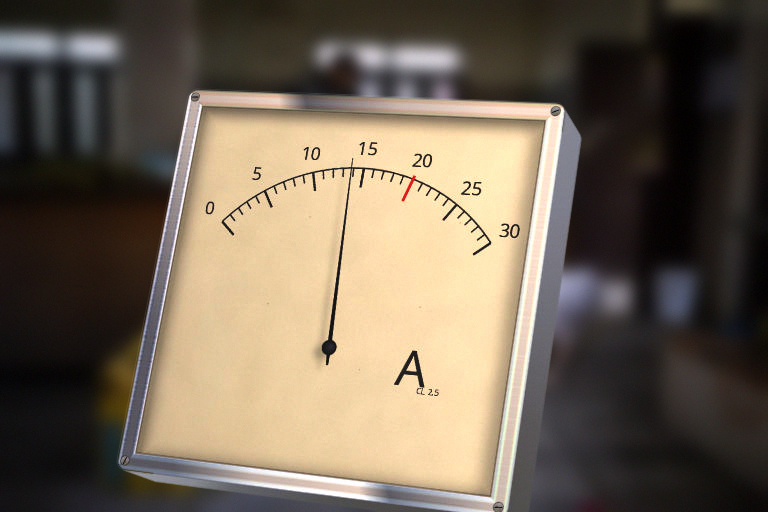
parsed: 14 A
